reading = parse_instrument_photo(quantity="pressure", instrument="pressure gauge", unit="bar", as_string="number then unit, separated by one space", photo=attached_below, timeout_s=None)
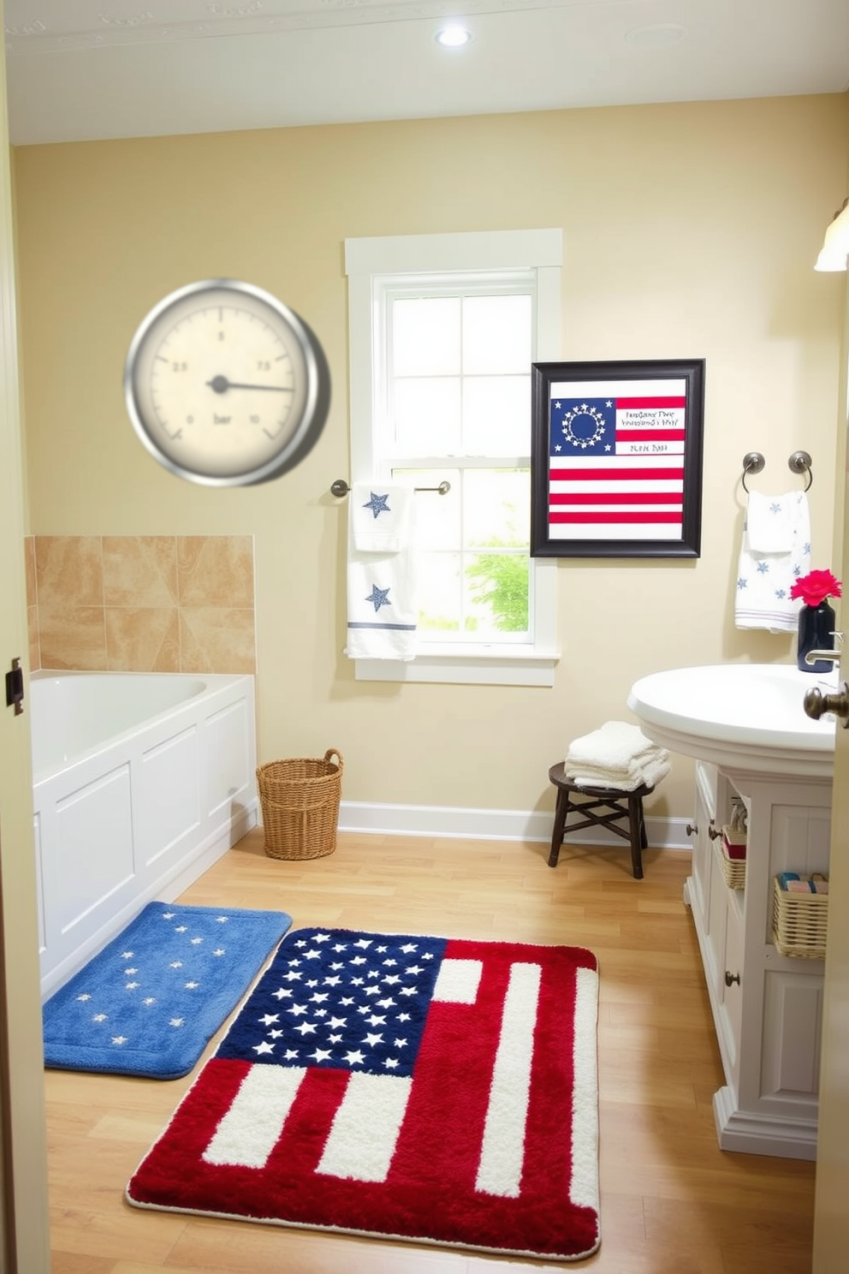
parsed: 8.5 bar
